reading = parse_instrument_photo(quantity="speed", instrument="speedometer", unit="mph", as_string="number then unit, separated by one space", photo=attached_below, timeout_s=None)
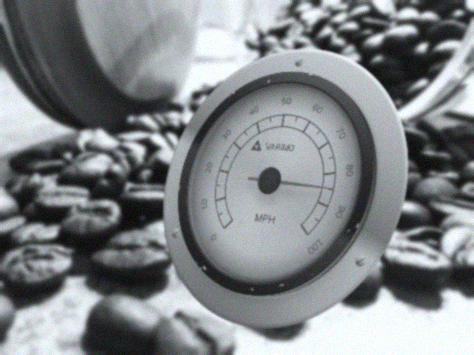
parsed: 85 mph
